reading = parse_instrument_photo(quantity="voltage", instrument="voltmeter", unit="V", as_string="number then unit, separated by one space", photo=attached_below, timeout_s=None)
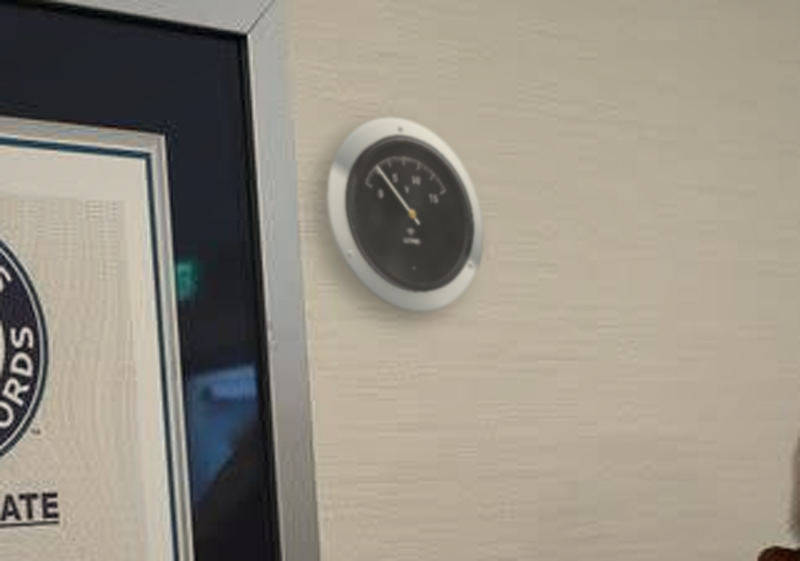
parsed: 2.5 V
